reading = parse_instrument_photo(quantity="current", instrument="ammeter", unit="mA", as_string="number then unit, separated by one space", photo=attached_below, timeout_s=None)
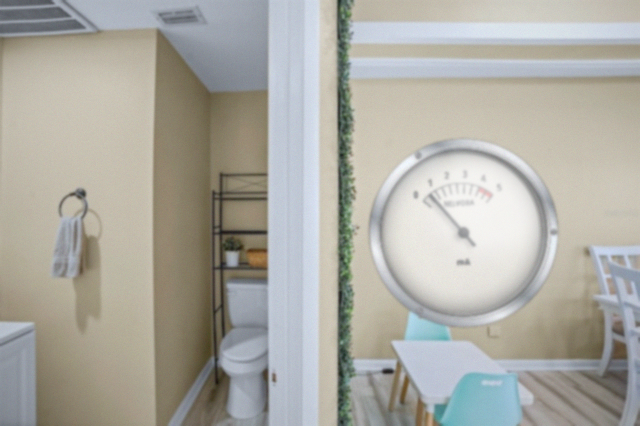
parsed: 0.5 mA
